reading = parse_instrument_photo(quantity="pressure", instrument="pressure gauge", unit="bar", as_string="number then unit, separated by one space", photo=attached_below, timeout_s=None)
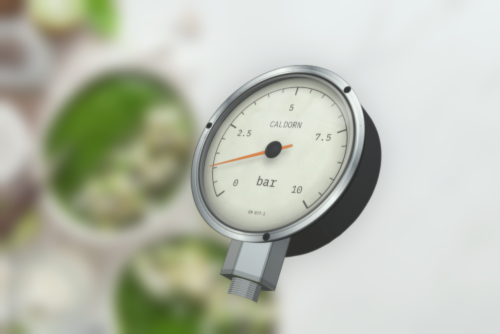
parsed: 1 bar
